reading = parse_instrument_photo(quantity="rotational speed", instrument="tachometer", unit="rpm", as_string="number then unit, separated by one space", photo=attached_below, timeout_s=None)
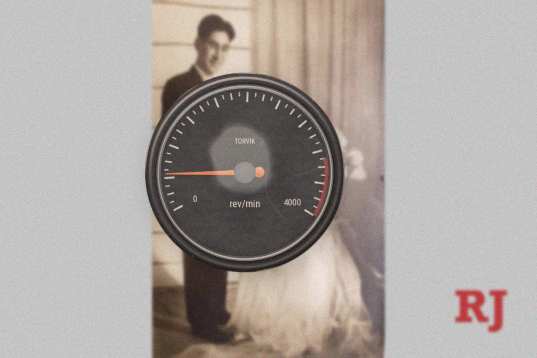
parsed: 450 rpm
